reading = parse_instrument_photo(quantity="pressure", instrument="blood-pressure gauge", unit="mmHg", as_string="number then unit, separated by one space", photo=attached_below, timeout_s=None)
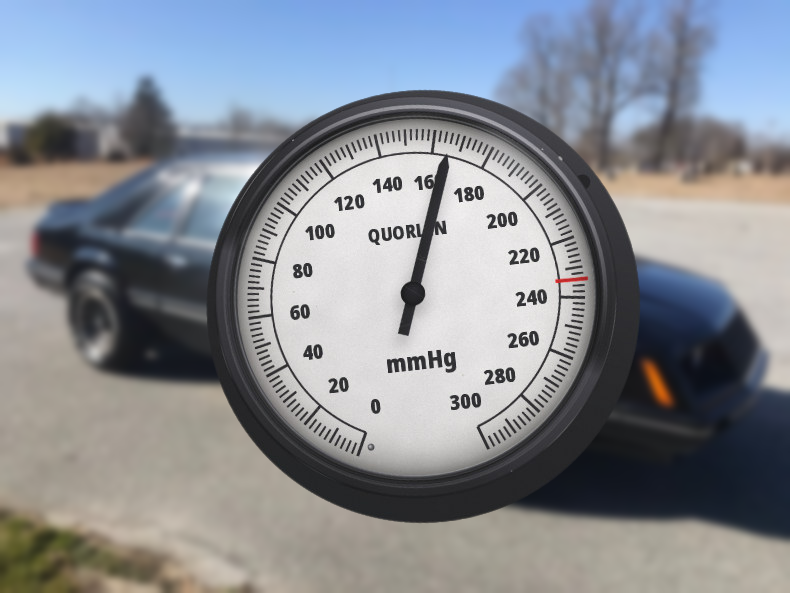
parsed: 166 mmHg
